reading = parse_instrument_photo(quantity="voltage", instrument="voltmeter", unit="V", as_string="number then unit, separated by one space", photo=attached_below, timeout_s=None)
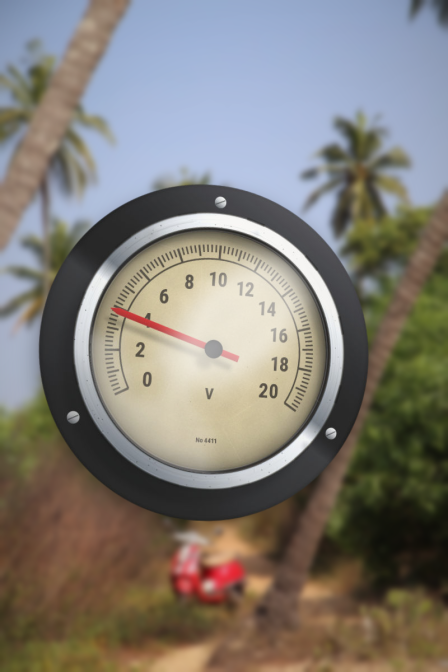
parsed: 3.8 V
